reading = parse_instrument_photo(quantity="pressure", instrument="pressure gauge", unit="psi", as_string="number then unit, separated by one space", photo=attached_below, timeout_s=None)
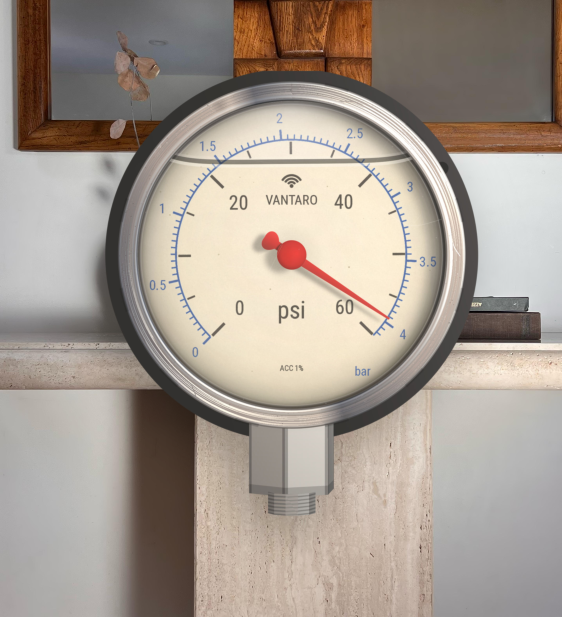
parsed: 57.5 psi
